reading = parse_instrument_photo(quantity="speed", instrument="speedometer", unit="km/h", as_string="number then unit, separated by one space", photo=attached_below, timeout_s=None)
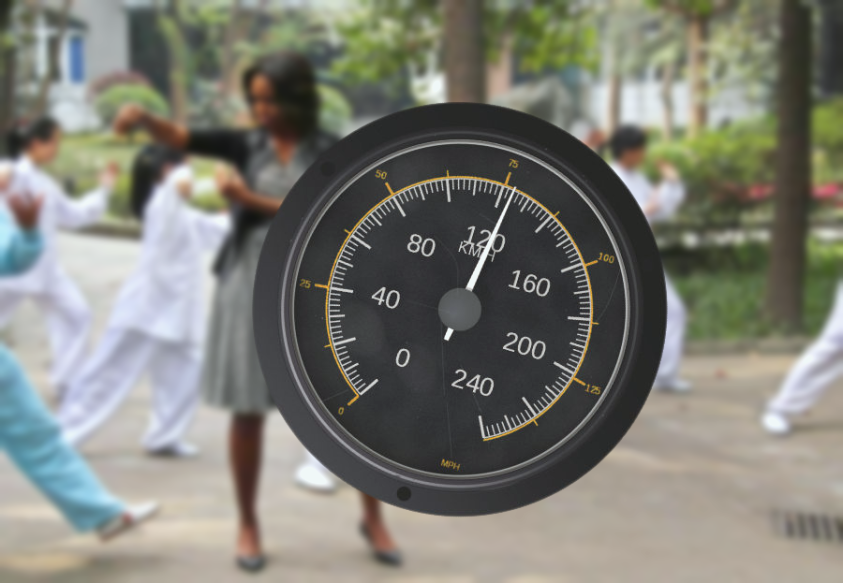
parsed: 124 km/h
